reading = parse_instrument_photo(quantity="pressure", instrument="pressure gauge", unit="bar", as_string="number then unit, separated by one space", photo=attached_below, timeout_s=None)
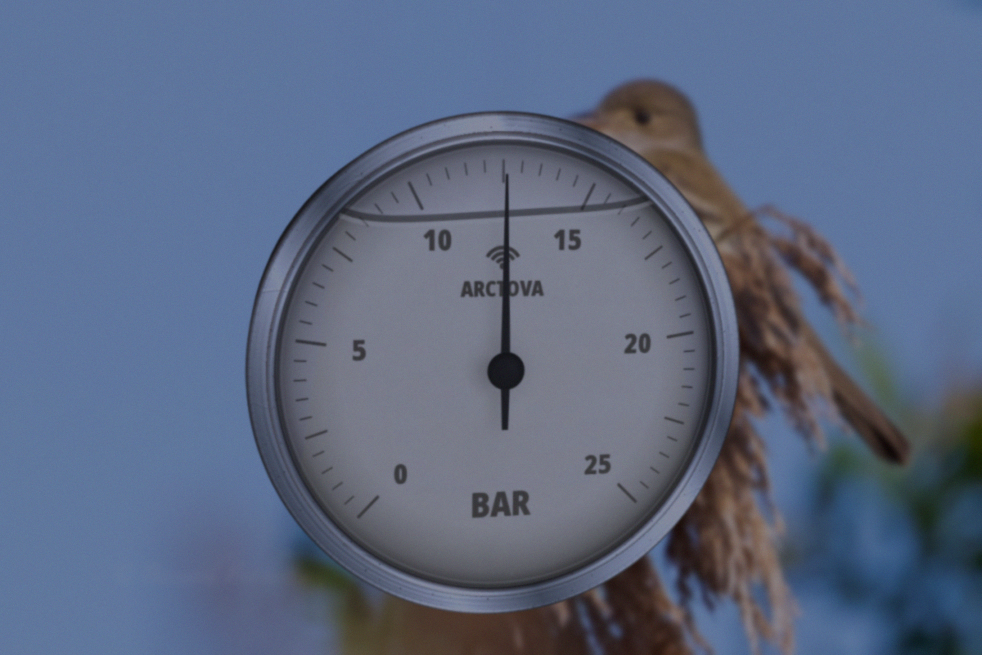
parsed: 12.5 bar
